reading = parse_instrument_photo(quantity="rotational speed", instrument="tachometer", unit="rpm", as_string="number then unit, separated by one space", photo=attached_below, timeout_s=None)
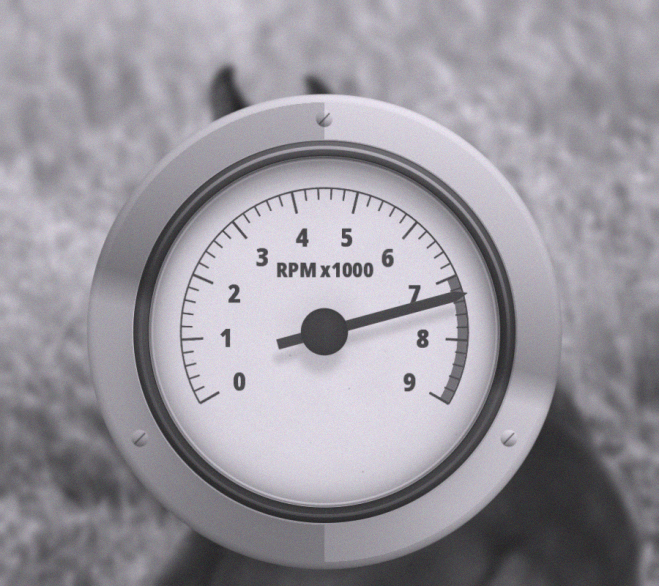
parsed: 7300 rpm
